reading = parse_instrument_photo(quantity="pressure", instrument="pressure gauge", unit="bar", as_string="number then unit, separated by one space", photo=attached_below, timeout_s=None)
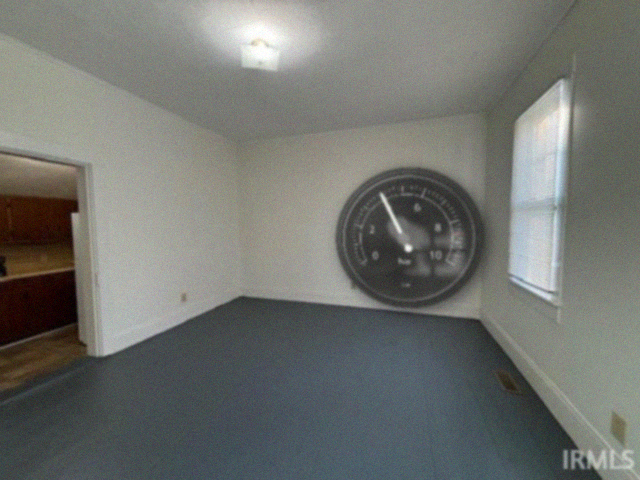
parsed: 4 bar
